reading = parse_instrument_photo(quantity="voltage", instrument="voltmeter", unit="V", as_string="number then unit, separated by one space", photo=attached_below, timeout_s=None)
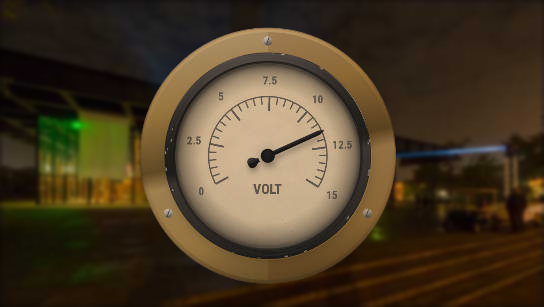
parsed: 11.5 V
